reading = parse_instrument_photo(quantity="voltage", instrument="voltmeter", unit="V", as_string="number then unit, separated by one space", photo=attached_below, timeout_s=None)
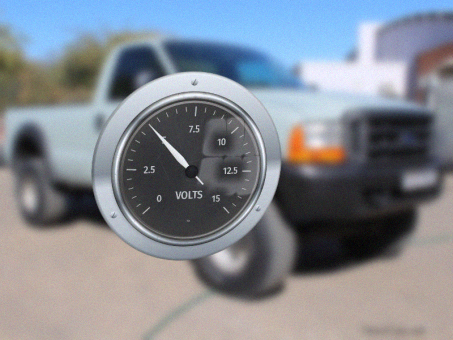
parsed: 5 V
